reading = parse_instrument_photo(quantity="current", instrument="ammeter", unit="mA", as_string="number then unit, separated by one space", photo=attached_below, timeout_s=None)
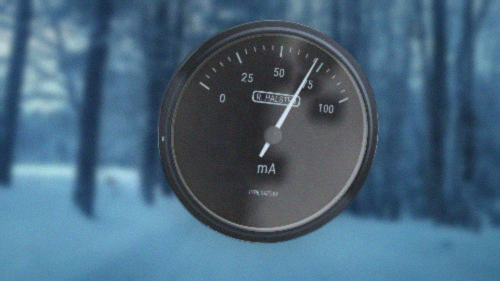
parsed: 70 mA
